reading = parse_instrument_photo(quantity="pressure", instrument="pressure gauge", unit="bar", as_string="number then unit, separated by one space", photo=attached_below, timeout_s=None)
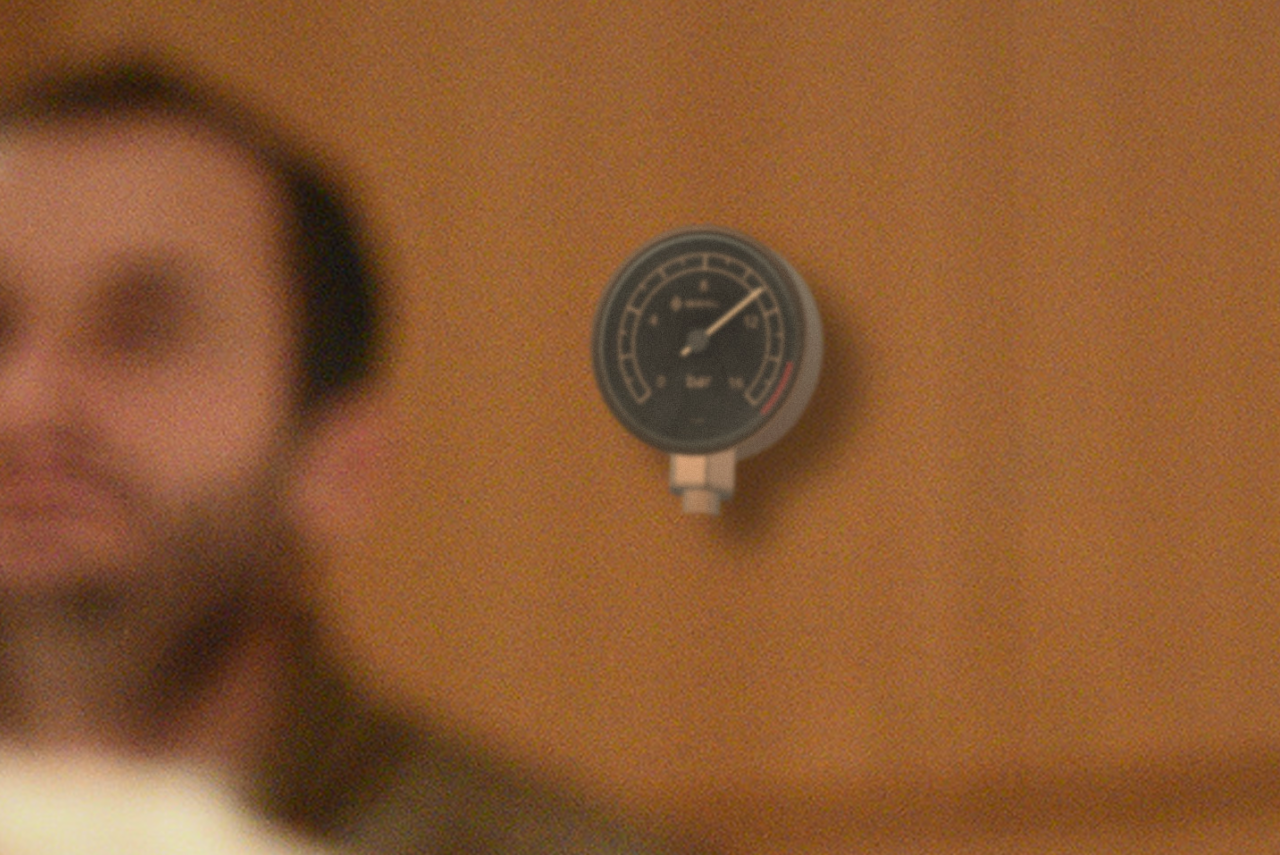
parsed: 11 bar
